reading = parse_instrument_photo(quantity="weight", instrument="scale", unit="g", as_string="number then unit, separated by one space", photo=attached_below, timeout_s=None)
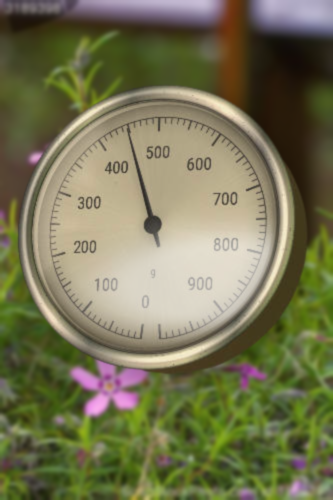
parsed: 450 g
